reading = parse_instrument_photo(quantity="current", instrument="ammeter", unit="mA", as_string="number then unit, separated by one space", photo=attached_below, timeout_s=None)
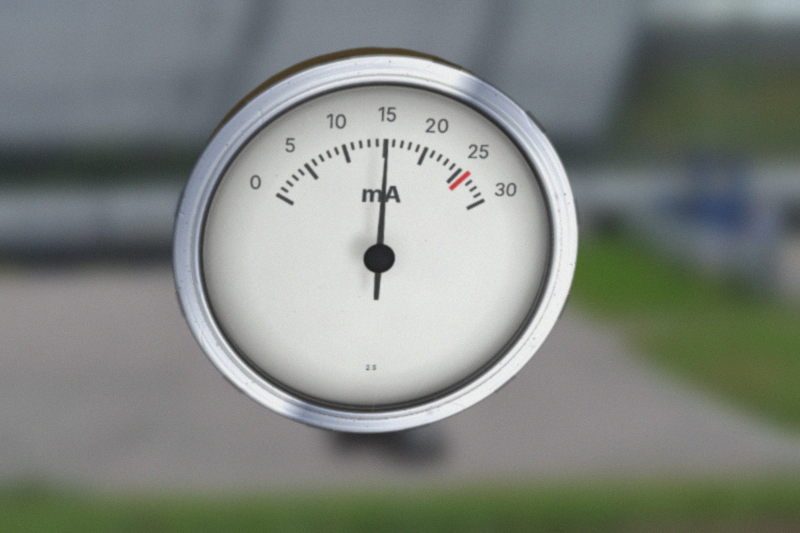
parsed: 15 mA
